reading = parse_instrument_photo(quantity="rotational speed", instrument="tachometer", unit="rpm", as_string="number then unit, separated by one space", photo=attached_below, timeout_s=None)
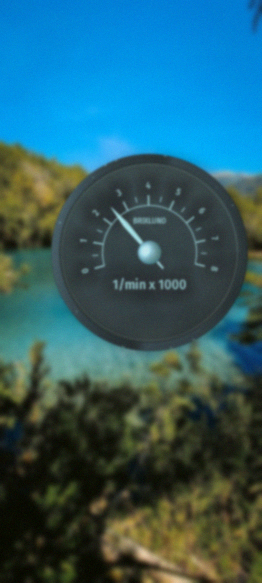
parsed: 2500 rpm
